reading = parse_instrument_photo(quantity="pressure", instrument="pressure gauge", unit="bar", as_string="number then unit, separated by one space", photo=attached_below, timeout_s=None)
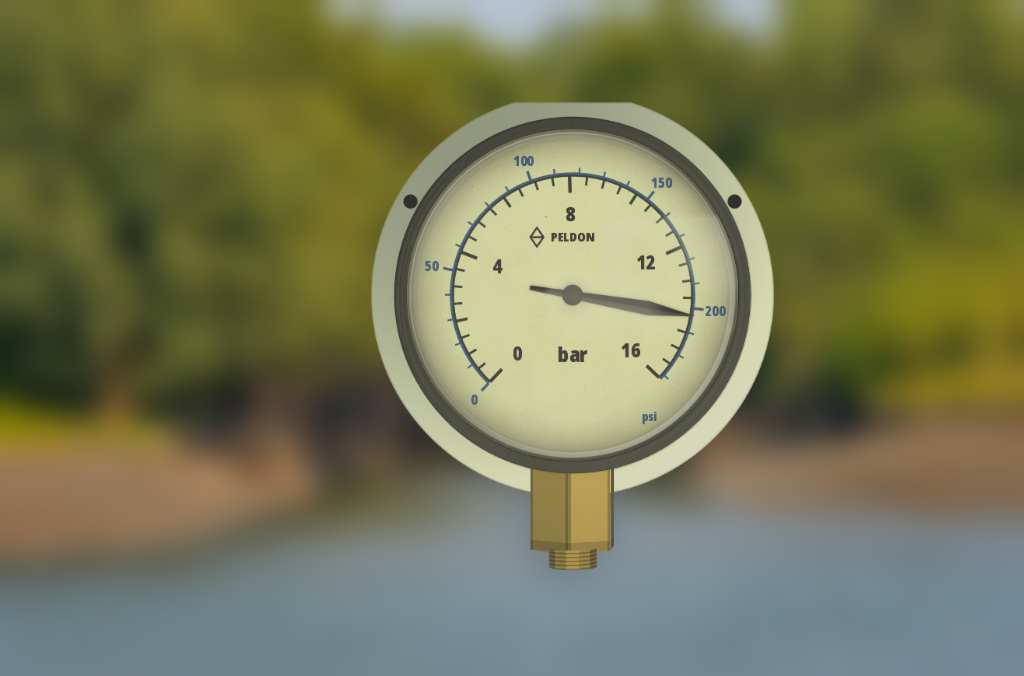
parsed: 14 bar
